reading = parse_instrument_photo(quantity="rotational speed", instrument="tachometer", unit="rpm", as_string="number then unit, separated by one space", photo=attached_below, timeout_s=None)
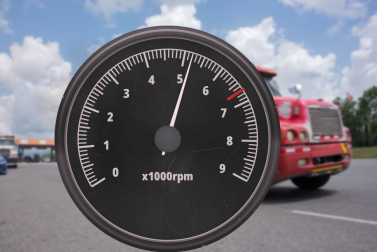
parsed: 5200 rpm
